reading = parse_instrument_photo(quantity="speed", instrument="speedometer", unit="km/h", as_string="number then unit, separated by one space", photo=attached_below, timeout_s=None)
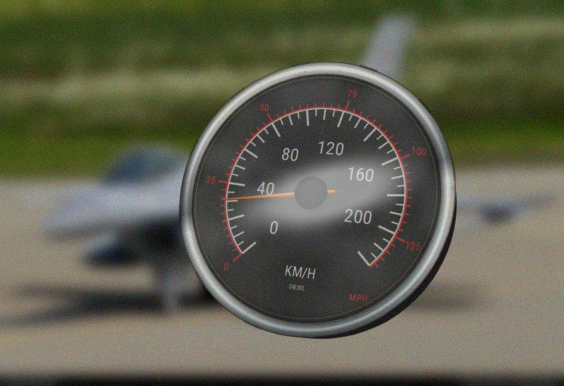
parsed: 30 km/h
